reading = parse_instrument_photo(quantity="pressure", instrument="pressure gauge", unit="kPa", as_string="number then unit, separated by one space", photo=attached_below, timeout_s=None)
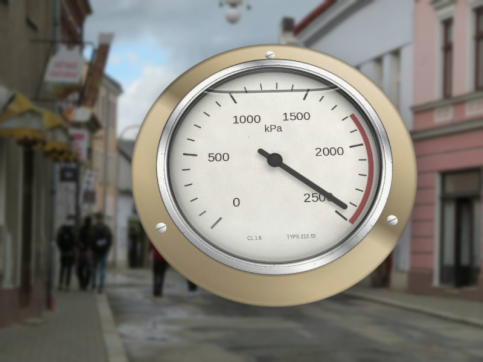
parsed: 2450 kPa
